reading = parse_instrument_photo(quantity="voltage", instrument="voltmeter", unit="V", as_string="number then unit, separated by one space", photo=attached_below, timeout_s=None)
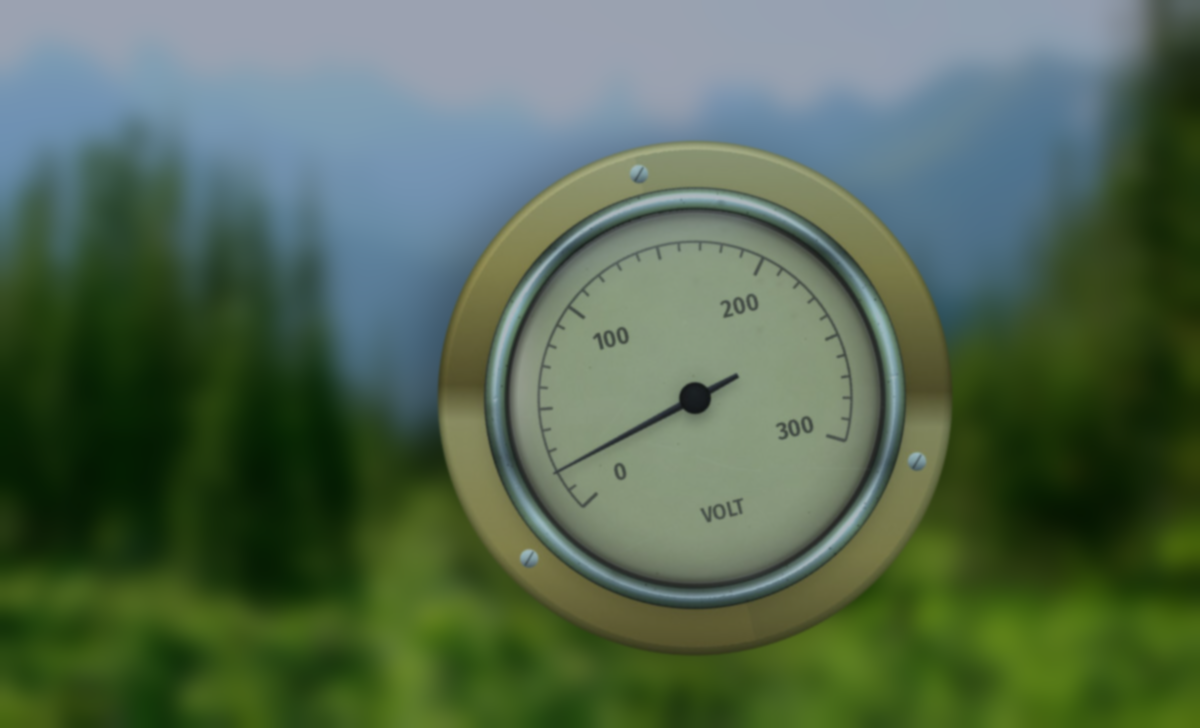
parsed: 20 V
